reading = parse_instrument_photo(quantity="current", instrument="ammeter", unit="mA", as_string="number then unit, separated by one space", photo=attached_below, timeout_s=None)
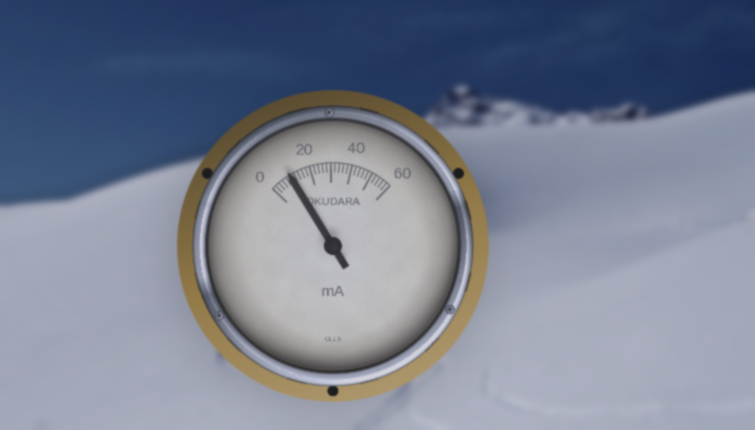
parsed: 10 mA
